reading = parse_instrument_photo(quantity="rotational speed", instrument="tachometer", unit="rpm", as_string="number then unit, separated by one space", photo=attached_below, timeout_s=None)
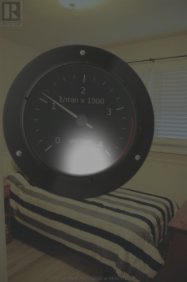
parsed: 1100 rpm
